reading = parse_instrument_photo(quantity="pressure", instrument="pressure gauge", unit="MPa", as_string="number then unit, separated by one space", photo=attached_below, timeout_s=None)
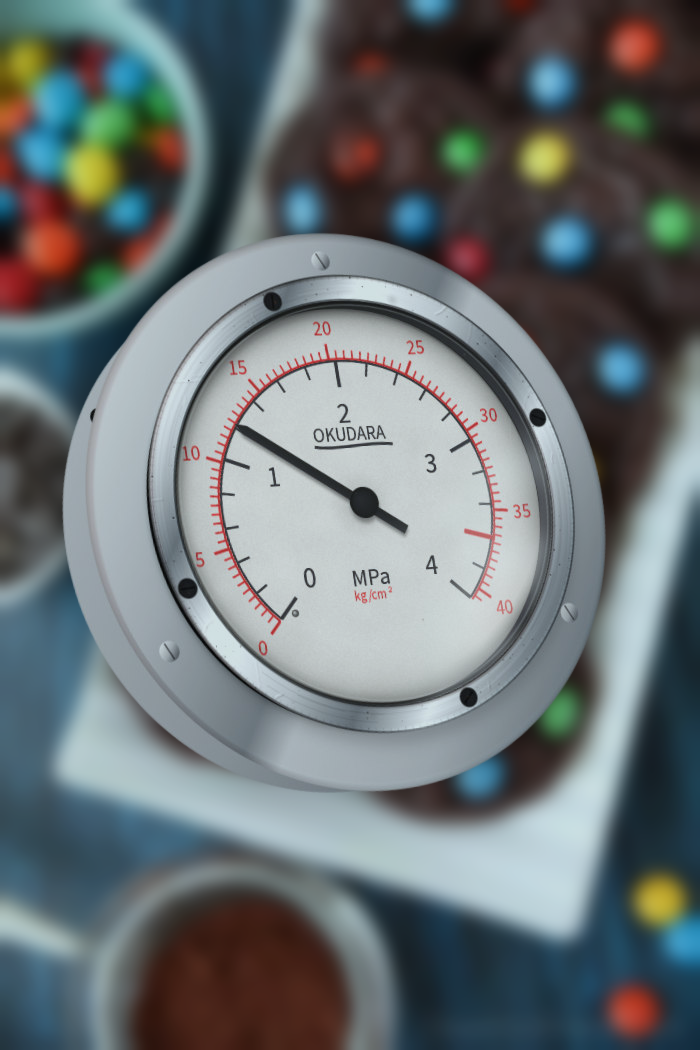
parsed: 1.2 MPa
